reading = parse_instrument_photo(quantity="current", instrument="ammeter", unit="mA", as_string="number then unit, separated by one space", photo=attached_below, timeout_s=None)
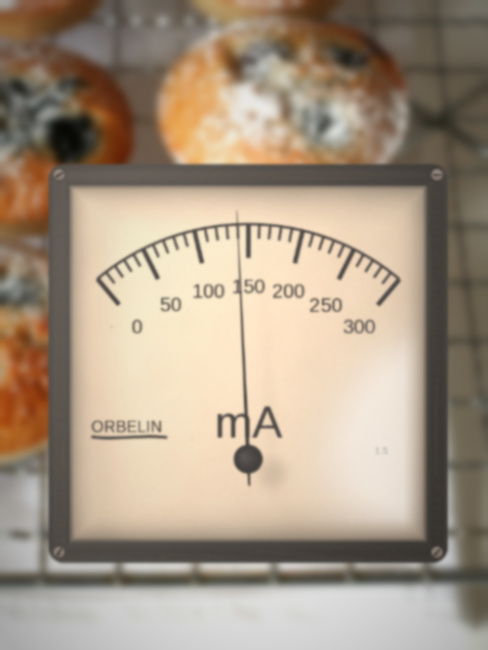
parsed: 140 mA
